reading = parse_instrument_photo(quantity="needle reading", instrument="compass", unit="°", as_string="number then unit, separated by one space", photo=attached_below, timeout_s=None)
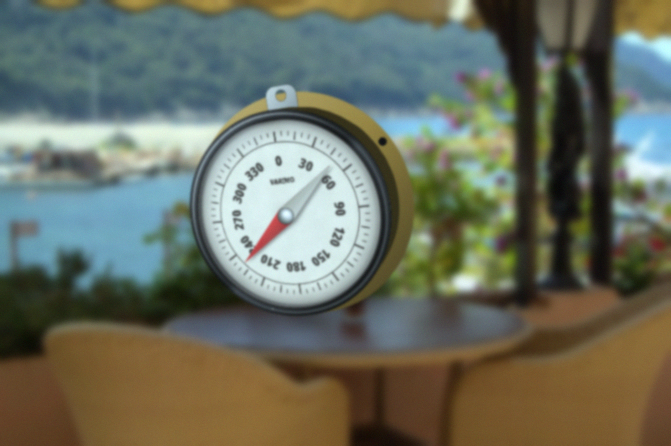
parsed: 230 °
